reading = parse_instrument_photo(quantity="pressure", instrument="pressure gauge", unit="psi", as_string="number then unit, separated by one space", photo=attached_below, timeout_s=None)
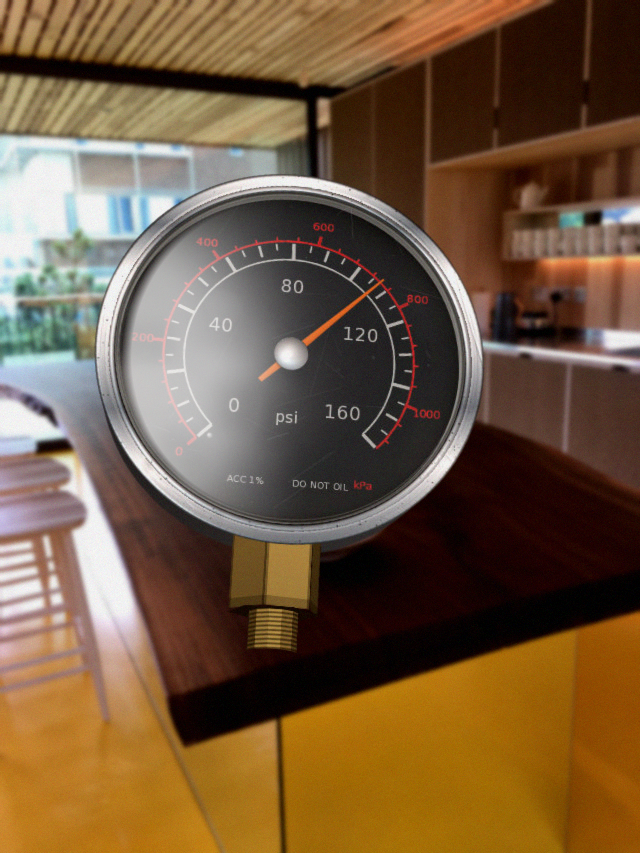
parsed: 107.5 psi
